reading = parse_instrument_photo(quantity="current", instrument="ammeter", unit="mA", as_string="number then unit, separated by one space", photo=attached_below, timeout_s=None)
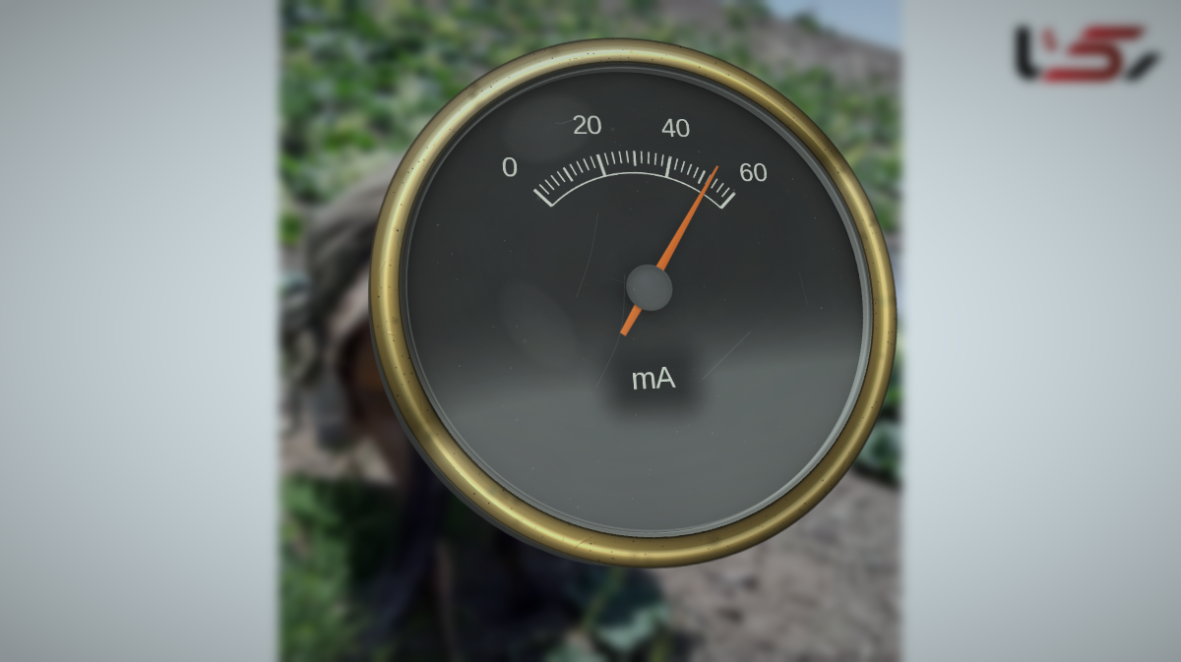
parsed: 52 mA
